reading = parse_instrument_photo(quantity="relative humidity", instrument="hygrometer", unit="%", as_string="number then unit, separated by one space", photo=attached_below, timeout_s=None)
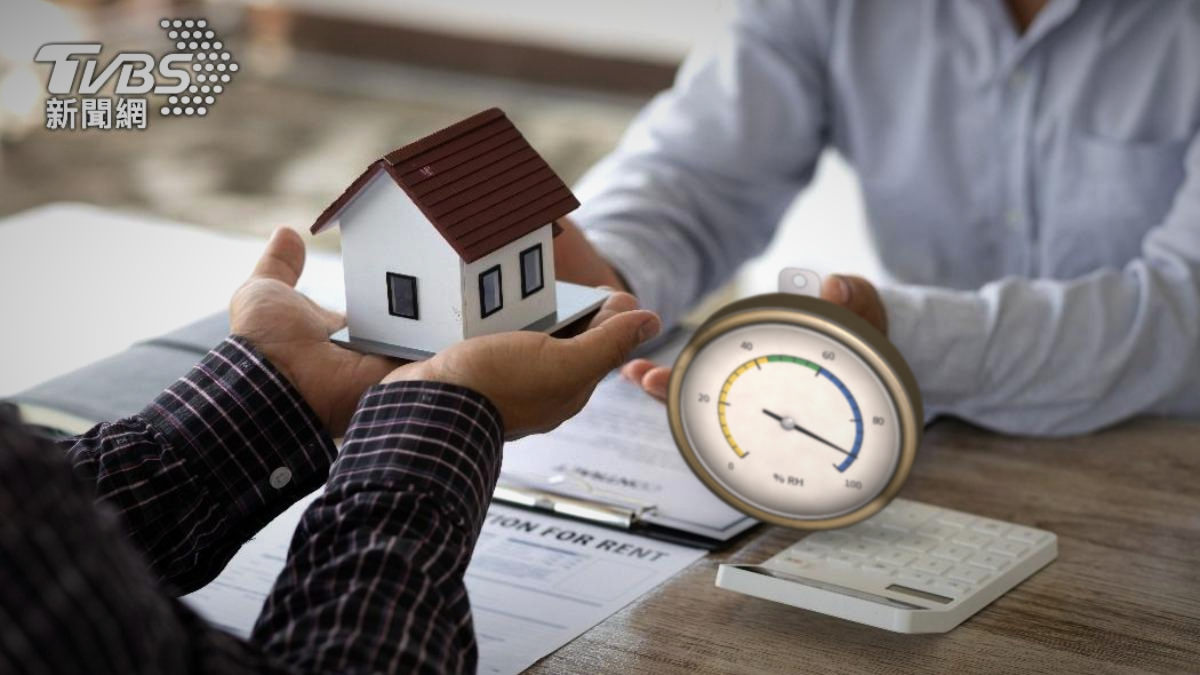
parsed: 92 %
